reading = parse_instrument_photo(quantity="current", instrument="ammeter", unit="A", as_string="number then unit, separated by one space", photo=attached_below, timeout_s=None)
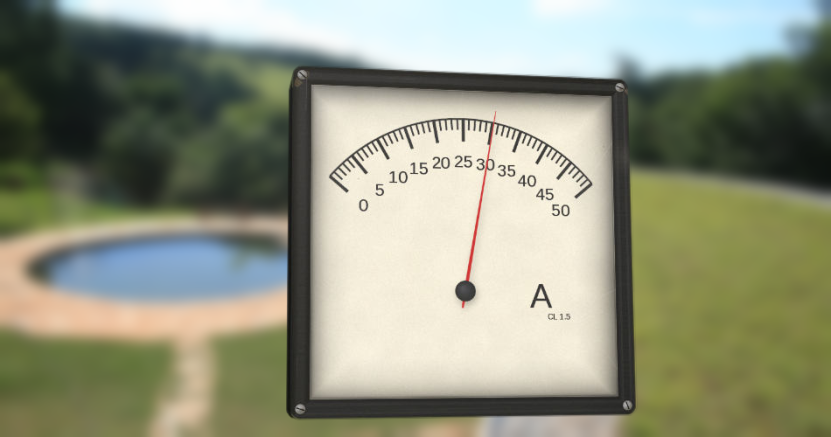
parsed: 30 A
